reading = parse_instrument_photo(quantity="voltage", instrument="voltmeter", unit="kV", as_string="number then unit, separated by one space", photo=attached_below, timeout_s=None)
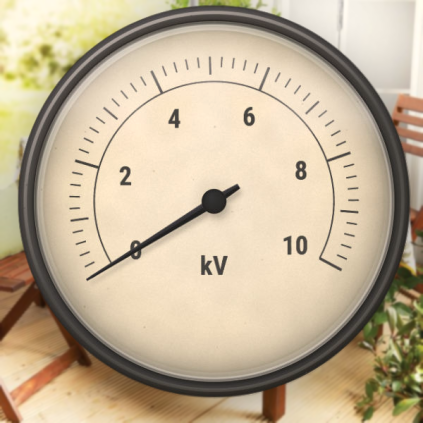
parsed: 0 kV
